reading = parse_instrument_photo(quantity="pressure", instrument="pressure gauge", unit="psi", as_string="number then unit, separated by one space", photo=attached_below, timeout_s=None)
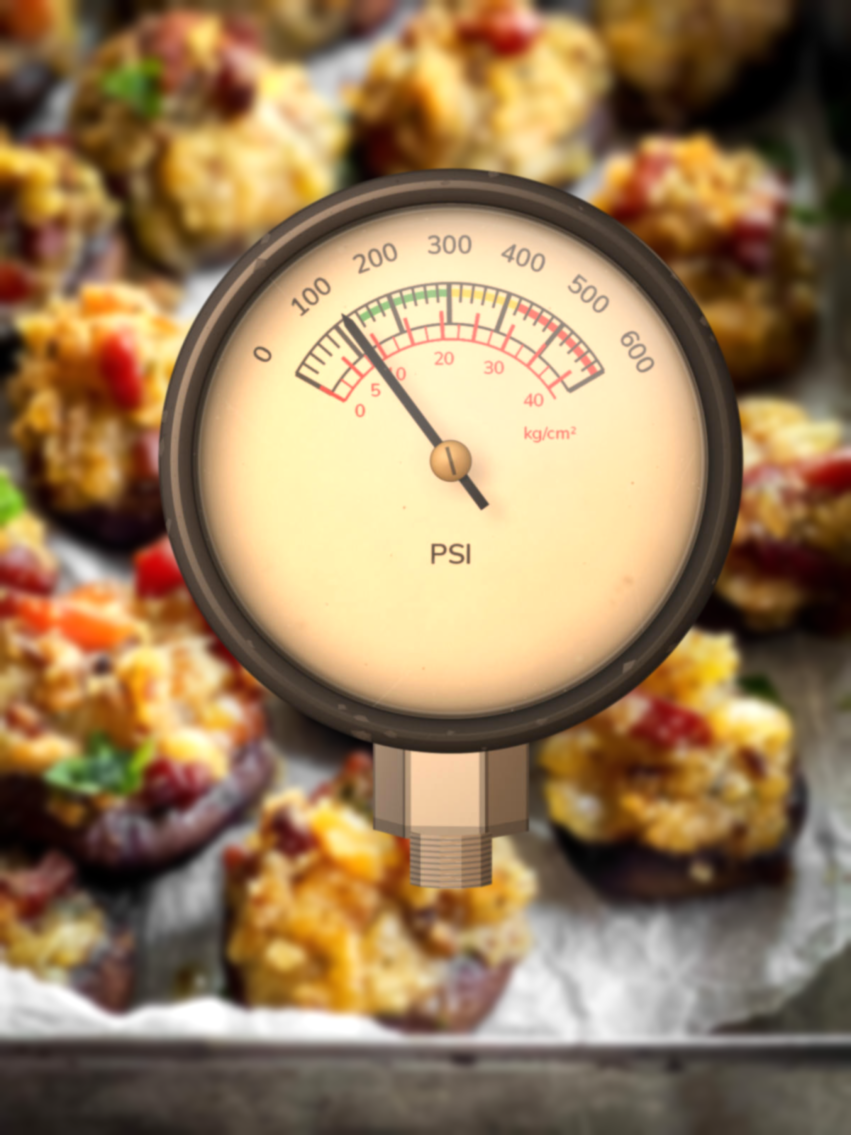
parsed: 120 psi
